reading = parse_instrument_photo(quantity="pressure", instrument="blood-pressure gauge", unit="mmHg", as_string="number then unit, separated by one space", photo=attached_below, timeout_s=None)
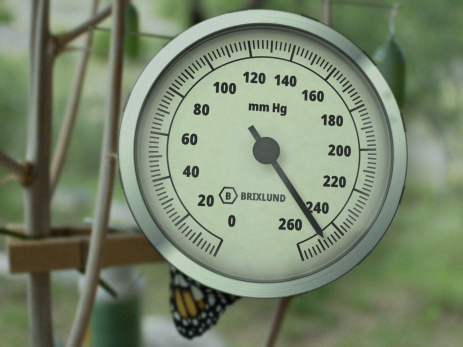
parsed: 248 mmHg
